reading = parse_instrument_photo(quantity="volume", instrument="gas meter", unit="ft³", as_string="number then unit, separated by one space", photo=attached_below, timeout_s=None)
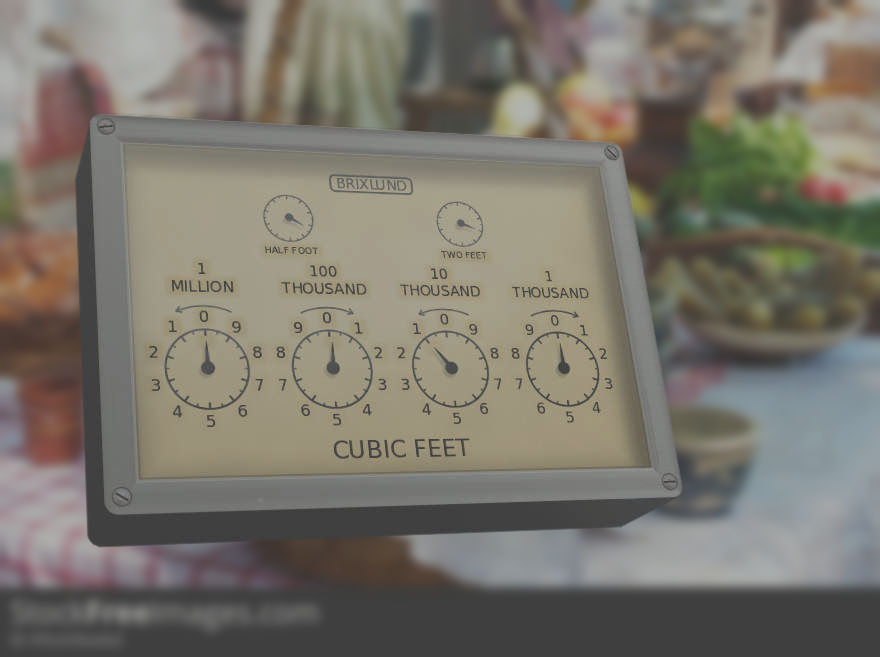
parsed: 1000 ft³
